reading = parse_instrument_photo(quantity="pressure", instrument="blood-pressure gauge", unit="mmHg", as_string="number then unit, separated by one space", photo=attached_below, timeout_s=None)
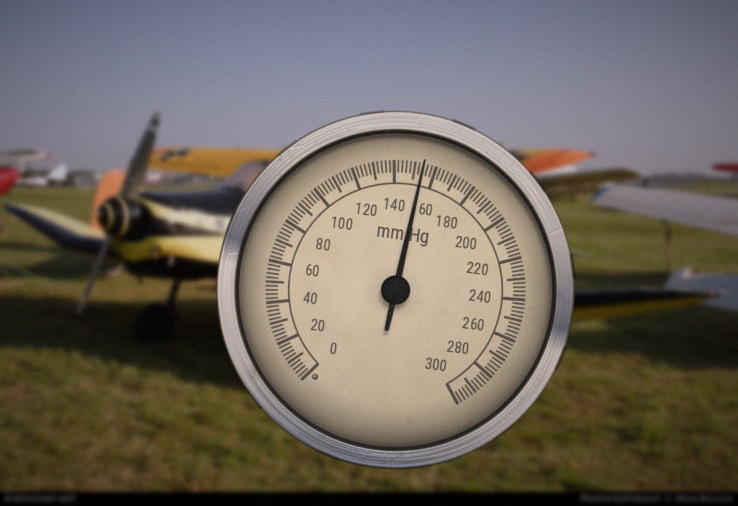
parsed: 154 mmHg
